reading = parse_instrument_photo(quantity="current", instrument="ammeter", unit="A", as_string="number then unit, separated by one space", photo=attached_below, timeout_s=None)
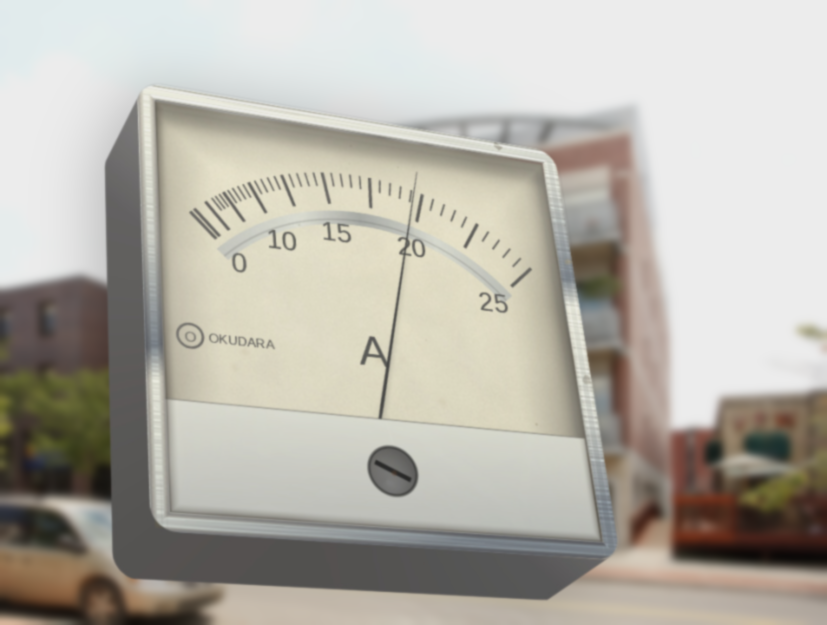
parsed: 19.5 A
